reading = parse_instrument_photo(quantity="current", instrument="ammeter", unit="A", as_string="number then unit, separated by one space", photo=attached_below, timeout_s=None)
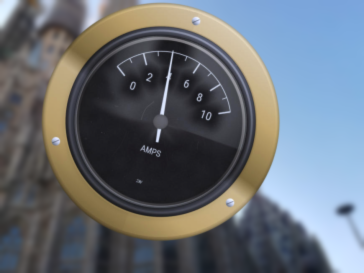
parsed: 4 A
